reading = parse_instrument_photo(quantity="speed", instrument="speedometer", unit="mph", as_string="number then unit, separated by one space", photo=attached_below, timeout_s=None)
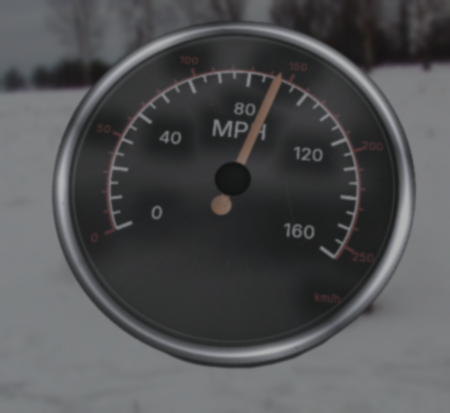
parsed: 90 mph
